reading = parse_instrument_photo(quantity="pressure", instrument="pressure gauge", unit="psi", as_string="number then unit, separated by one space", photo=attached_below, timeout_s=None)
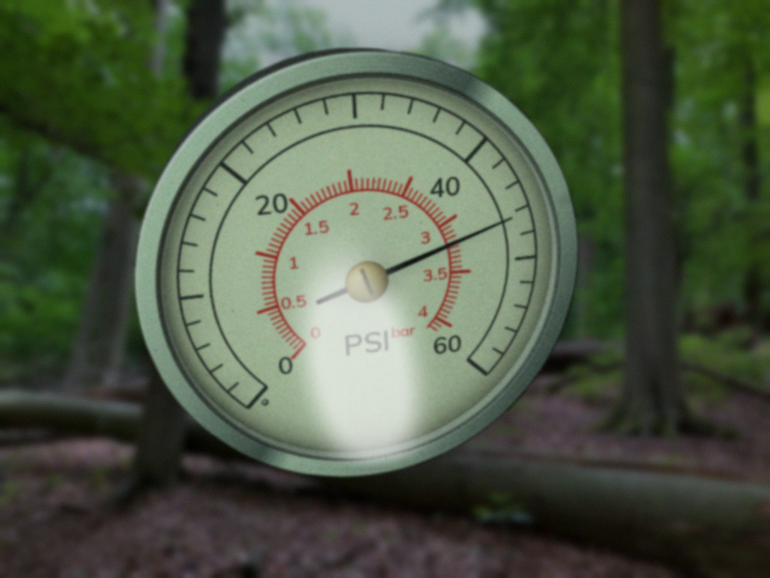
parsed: 46 psi
